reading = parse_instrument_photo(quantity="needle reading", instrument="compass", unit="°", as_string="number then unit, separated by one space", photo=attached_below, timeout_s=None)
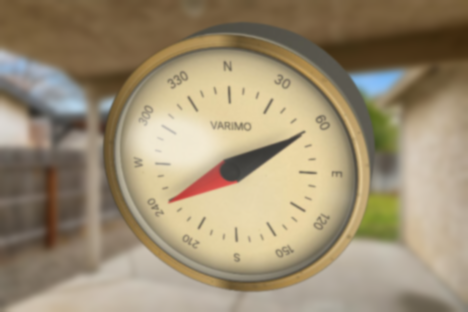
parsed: 240 °
